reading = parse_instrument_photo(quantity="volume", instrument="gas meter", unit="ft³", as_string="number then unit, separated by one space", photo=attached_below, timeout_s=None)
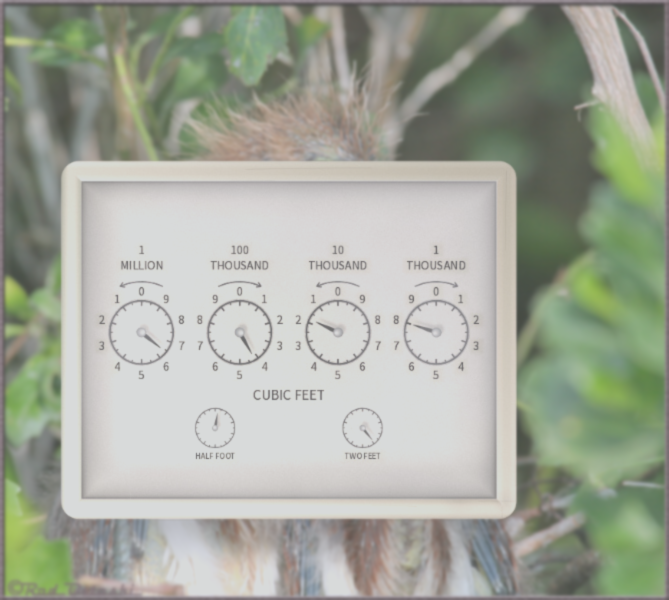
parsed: 641800 ft³
